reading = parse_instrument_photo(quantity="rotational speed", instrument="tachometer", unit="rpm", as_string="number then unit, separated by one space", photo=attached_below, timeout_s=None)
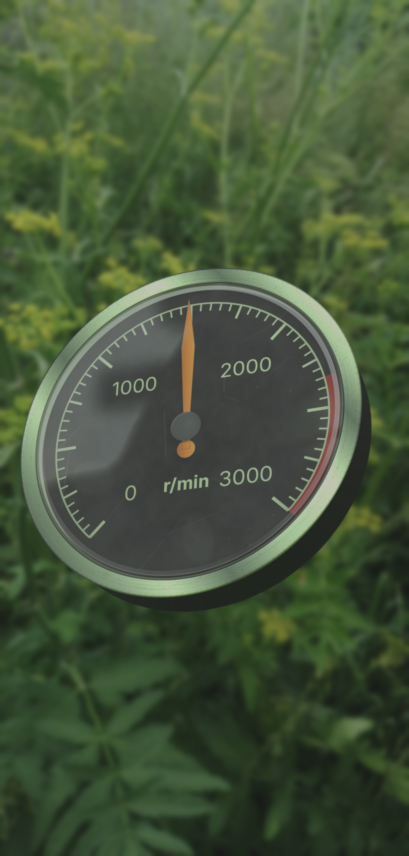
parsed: 1500 rpm
